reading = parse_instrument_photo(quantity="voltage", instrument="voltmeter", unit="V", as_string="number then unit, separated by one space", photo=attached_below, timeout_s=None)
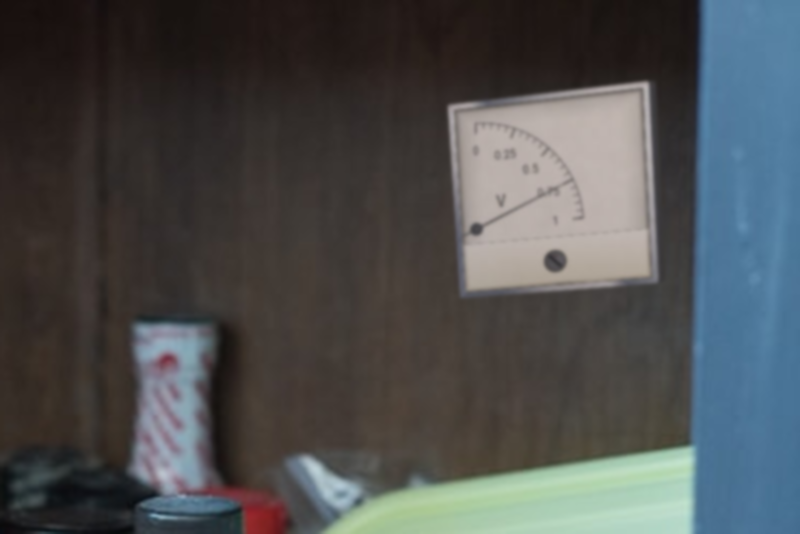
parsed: 0.75 V
